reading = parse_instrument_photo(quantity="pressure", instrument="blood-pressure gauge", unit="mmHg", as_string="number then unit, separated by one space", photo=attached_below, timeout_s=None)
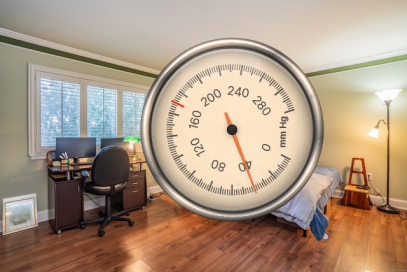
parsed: 40 mmHg
